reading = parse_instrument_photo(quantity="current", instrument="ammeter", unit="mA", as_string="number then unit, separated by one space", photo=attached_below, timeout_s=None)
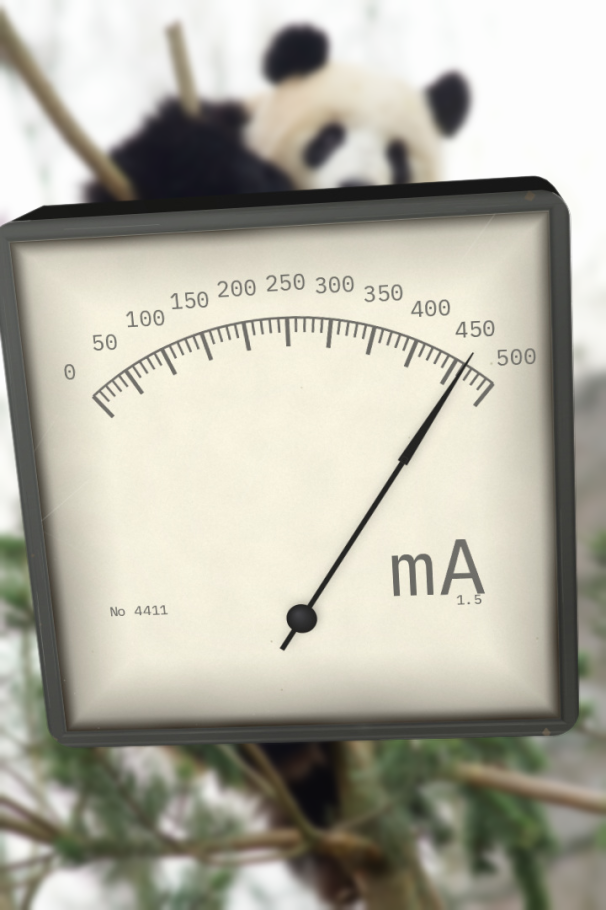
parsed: 460 mA
